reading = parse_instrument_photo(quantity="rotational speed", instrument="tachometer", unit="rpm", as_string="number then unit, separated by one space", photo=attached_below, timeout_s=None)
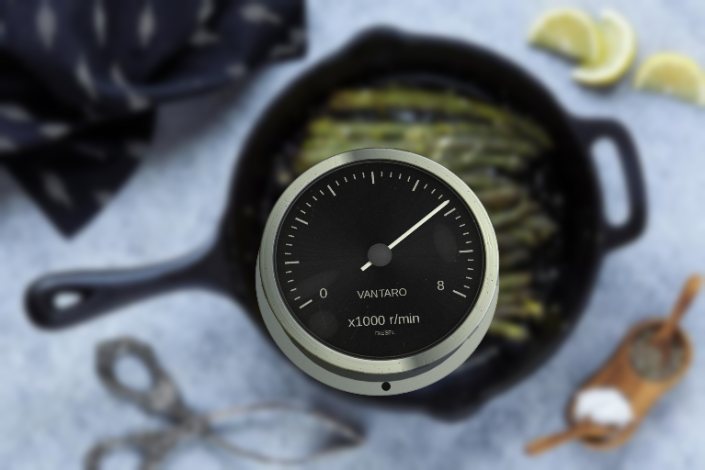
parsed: 5800 rpm
